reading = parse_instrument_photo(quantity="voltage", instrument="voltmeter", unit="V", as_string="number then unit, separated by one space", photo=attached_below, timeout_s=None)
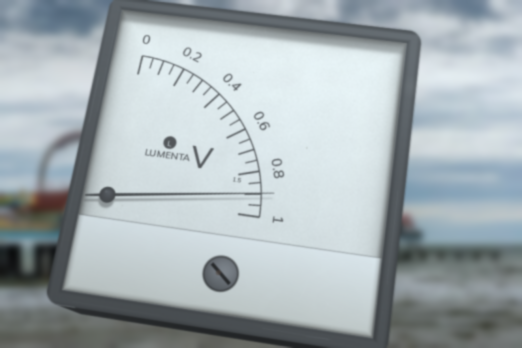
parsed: 0.9 V
